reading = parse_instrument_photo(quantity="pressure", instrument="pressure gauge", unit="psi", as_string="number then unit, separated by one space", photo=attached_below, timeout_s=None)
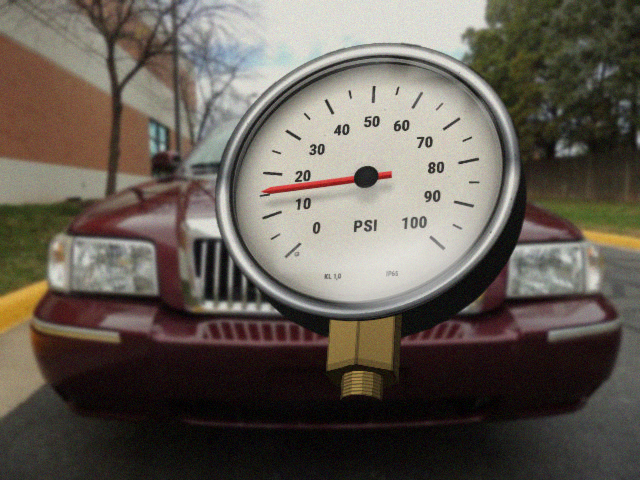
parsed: 15 psi
